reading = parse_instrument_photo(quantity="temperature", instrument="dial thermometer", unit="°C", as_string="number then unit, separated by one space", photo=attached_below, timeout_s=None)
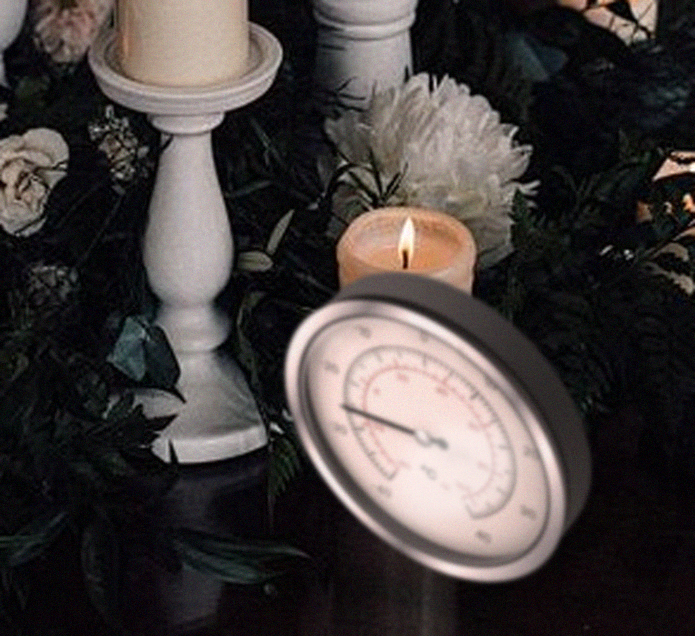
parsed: -25 °C
